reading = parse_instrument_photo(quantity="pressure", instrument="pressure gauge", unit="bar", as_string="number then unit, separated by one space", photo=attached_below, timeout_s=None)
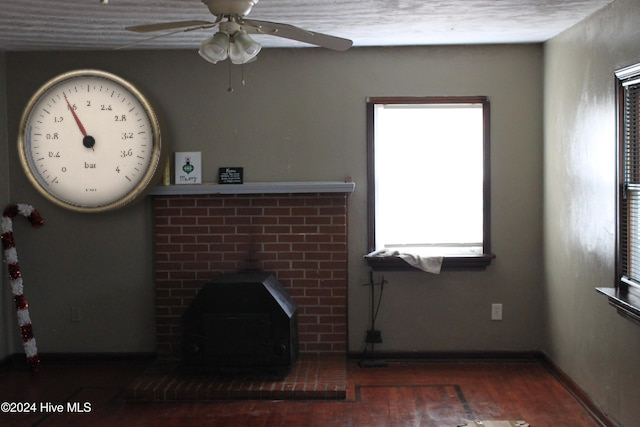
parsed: 1.6 bar
